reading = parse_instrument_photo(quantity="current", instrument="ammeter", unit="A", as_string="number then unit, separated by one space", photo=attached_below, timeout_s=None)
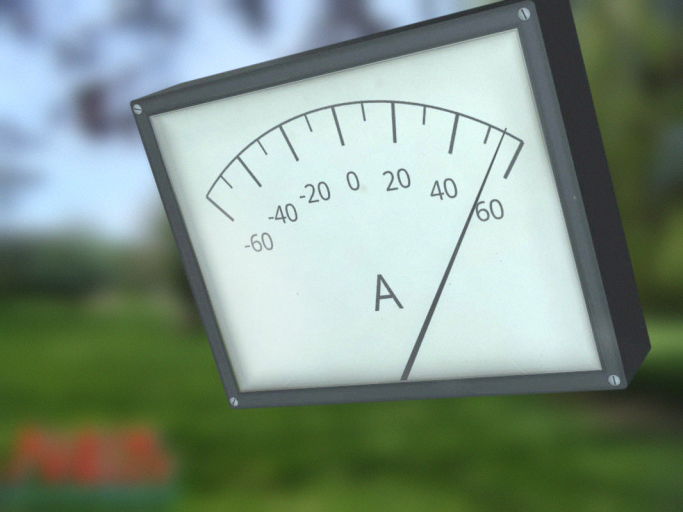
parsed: 55 A
